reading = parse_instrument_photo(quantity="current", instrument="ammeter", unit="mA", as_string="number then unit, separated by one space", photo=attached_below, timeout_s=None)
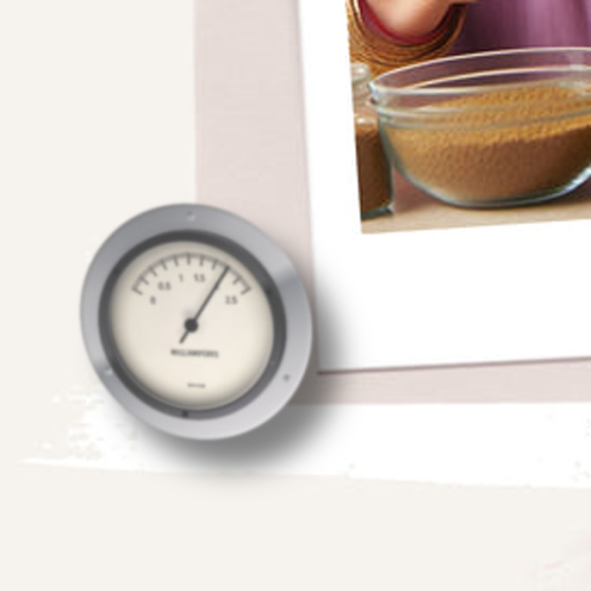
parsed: 2 mA
